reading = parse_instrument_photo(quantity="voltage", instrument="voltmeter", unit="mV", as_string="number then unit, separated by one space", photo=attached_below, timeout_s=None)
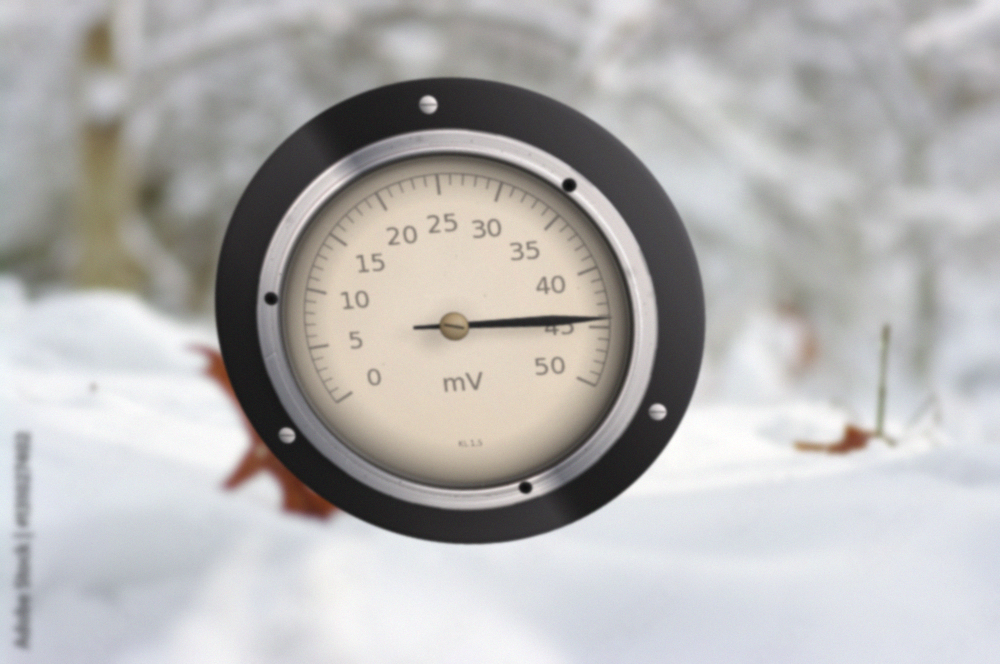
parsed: 44 mV
